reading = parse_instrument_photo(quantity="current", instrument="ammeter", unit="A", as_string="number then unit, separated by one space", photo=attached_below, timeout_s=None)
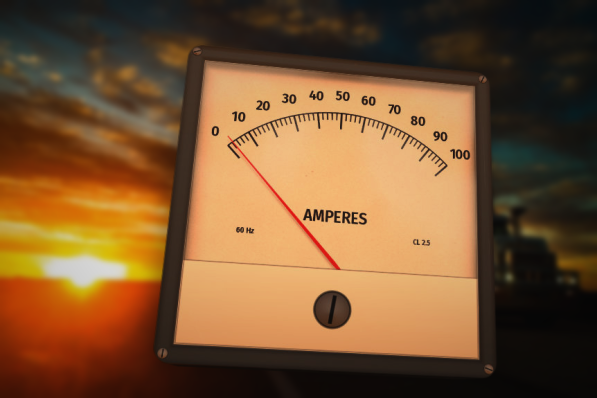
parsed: 2 A
